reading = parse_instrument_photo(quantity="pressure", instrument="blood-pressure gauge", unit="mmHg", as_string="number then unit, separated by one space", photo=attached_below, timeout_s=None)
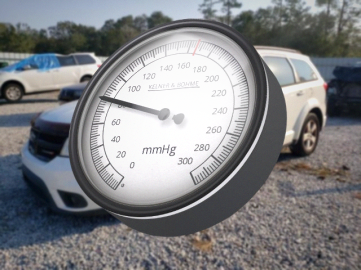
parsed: 80 mmHg
